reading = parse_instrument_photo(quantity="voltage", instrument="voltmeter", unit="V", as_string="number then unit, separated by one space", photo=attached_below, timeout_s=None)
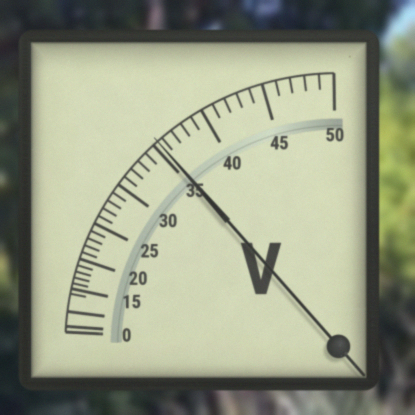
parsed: 35.5 V
